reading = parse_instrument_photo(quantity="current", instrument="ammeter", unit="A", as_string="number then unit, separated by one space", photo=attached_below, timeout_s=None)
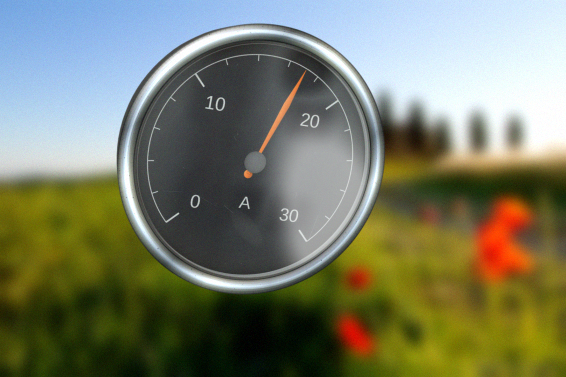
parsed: 17 A
